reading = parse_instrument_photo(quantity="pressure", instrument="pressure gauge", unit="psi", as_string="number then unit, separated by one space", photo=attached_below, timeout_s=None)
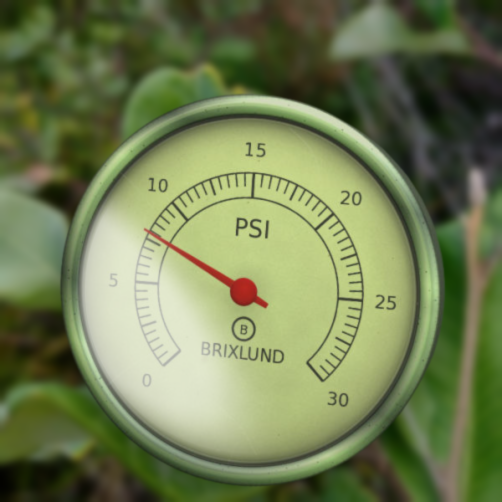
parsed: 8 psi
